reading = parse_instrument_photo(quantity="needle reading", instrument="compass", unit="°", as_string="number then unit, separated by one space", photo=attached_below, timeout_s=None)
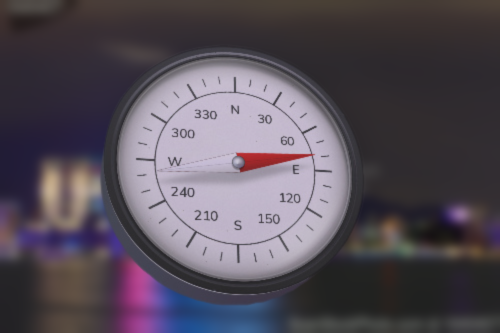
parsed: 80 °
